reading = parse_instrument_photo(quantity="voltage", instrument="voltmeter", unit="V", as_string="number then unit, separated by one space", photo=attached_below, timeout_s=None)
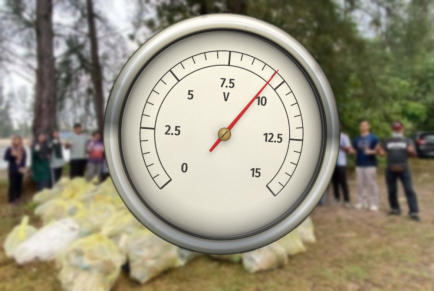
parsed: 9.5 V
